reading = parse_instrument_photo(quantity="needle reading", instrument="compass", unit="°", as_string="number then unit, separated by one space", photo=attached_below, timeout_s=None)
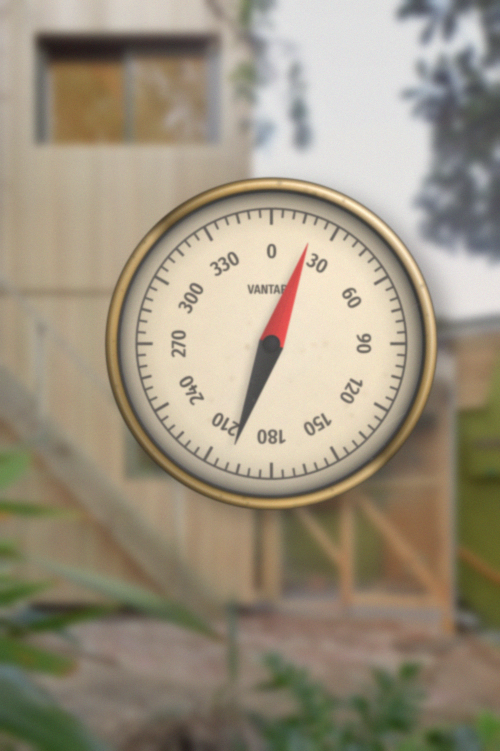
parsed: 20 °
